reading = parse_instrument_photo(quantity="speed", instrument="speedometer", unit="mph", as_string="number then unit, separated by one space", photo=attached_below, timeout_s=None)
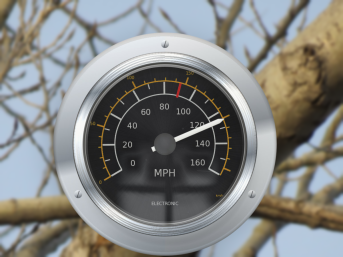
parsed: 125 mph
